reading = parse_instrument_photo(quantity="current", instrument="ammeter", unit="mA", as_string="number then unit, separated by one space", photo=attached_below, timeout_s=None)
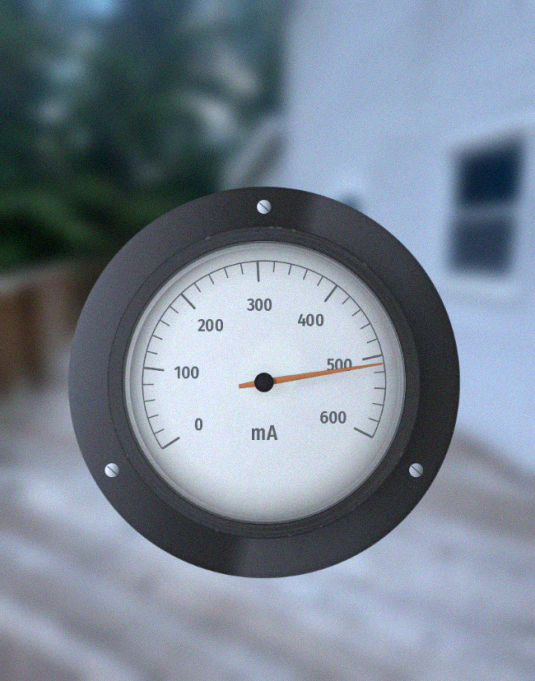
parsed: 510 mA
